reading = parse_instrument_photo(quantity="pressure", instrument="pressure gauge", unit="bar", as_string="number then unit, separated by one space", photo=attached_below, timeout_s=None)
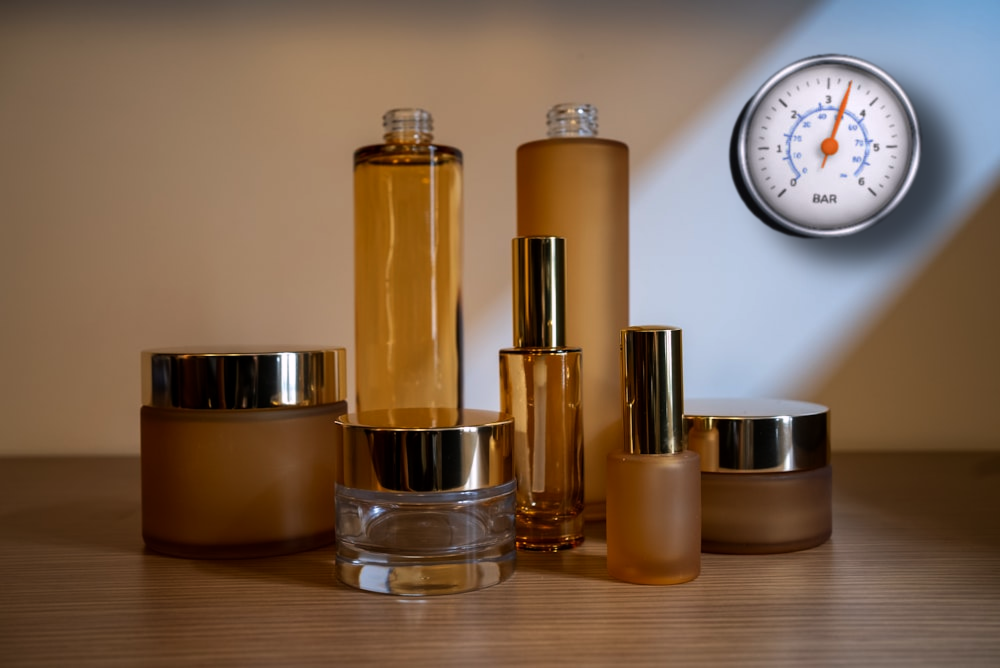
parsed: 3.4 bar
